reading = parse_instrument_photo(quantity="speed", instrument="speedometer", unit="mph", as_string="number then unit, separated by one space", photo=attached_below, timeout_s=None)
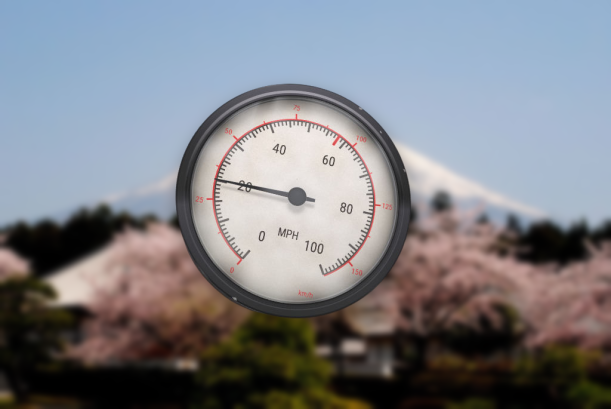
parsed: 20 mph
